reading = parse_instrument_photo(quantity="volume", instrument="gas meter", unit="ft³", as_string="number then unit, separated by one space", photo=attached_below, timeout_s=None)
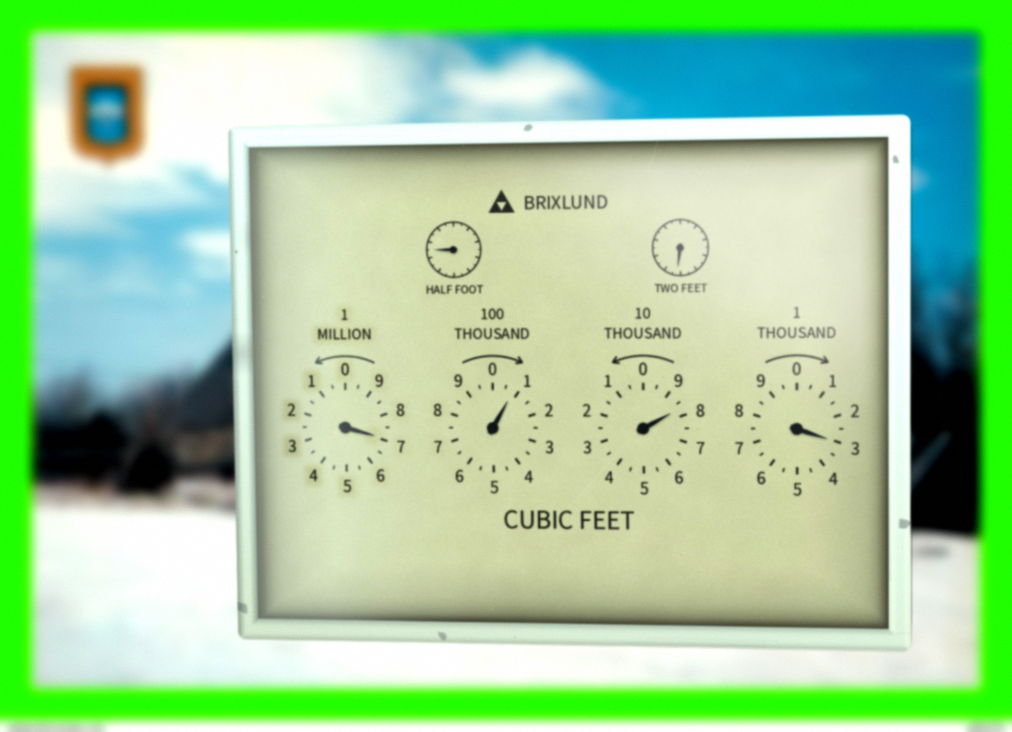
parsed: 708300 ft³
